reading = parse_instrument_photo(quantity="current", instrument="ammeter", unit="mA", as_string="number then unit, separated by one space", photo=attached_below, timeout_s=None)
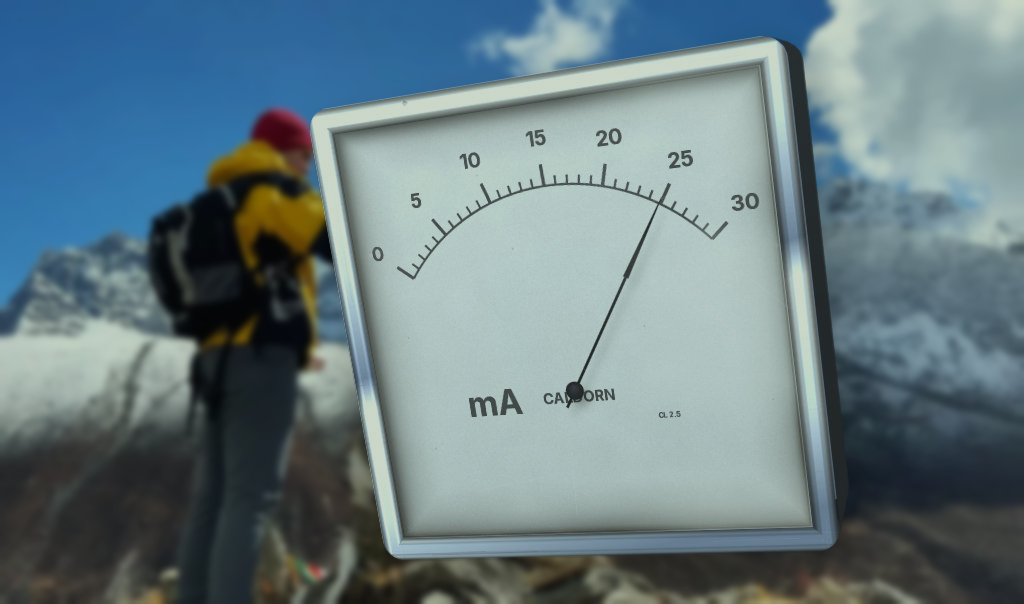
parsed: 25 mA
